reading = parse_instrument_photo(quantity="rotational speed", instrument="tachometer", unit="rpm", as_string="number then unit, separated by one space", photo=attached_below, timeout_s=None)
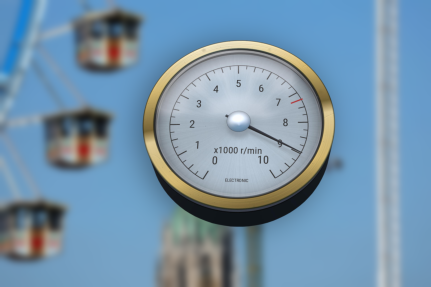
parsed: 9000 rpm
